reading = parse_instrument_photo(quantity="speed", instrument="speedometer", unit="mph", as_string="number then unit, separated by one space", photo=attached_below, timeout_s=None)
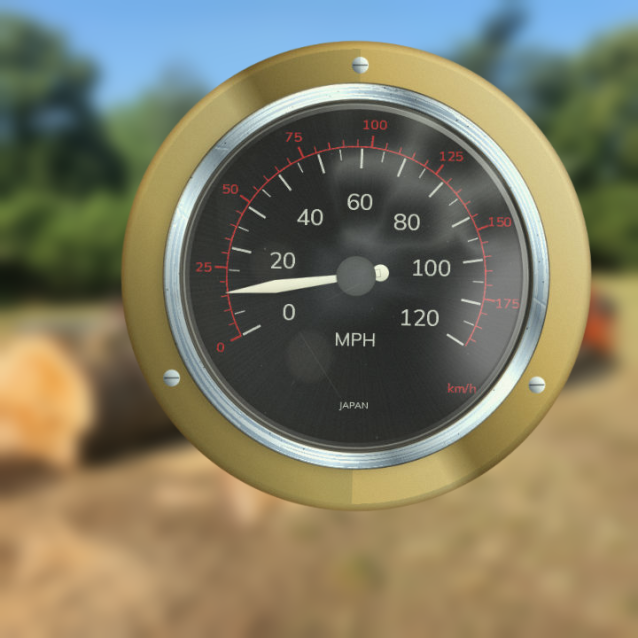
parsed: 10 mph
